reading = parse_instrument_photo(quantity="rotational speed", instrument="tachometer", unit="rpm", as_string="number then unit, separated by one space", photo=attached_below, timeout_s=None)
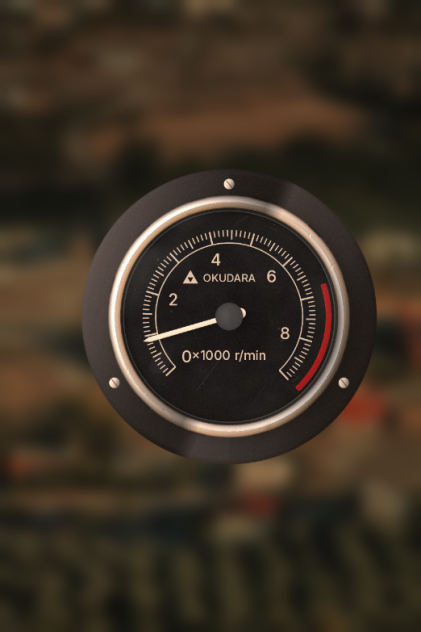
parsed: 900 rpm
